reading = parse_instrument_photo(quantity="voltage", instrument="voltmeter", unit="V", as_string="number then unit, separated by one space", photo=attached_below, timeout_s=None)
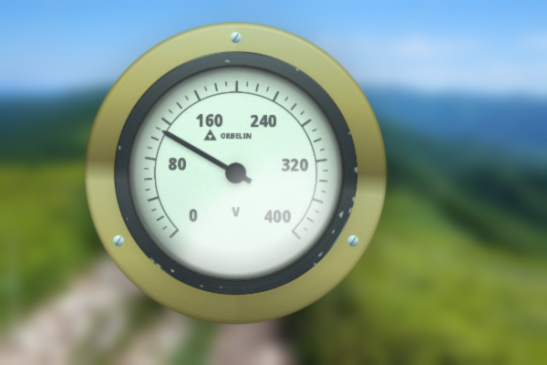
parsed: 110 V
